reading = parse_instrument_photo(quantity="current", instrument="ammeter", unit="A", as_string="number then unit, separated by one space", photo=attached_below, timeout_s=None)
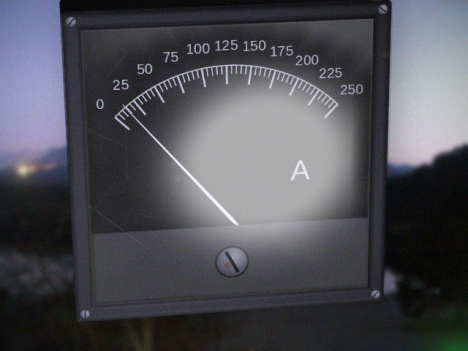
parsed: 15 A
